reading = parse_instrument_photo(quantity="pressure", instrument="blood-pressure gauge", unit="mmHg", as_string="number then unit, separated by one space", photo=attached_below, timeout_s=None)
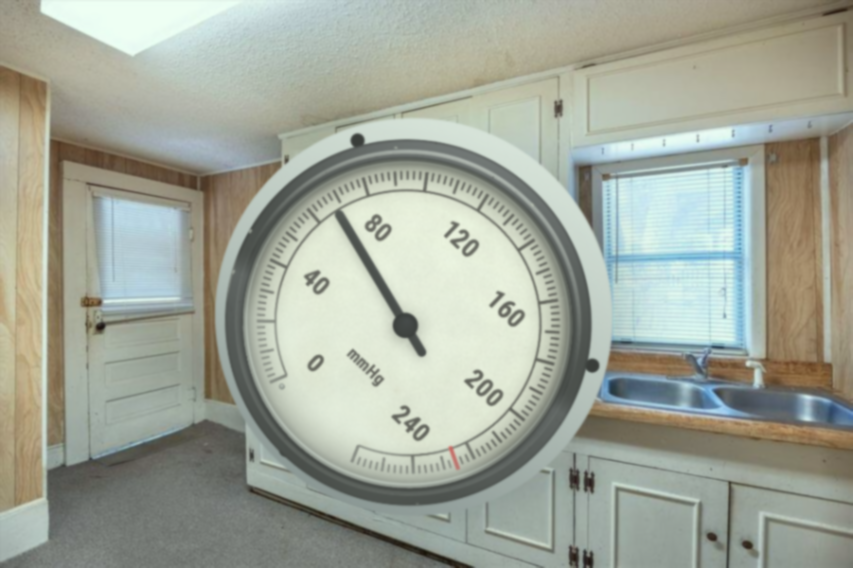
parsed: 68 mmHg
